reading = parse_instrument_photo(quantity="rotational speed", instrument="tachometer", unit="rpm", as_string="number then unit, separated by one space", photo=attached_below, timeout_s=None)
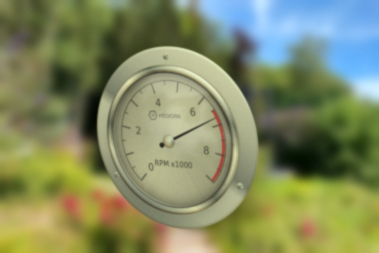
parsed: 6750 rpm
